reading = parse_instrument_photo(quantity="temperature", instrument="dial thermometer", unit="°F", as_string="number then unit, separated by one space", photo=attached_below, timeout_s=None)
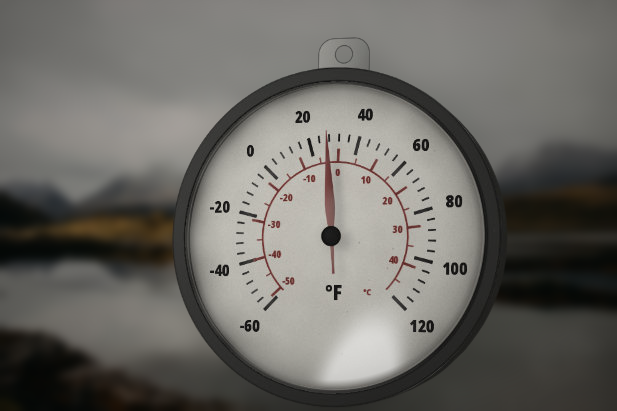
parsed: 28 °F
